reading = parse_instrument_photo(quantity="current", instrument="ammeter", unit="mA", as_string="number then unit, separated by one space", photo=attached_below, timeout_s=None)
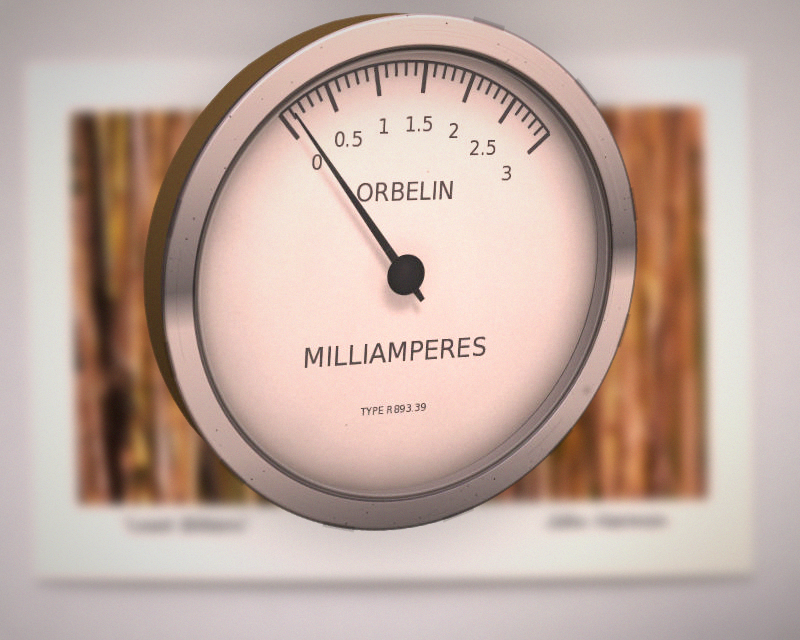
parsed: 0.1 mA
